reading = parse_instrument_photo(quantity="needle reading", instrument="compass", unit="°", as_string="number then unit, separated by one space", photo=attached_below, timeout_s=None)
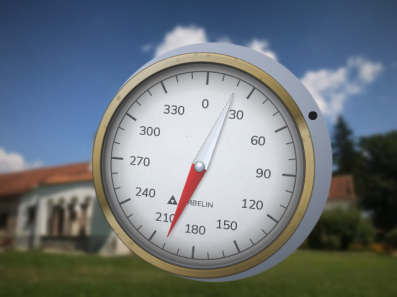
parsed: 200 °
